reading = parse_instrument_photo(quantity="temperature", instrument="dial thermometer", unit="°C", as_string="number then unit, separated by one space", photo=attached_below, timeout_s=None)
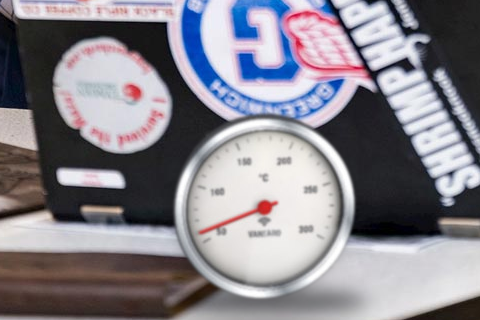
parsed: 60 °C
